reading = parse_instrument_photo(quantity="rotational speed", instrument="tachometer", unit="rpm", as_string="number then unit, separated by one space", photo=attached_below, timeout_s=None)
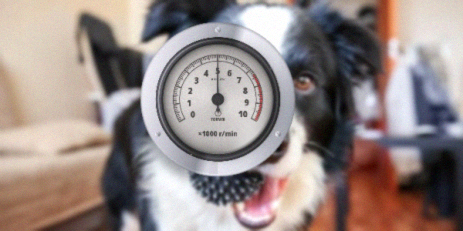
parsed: 5000 rpm
